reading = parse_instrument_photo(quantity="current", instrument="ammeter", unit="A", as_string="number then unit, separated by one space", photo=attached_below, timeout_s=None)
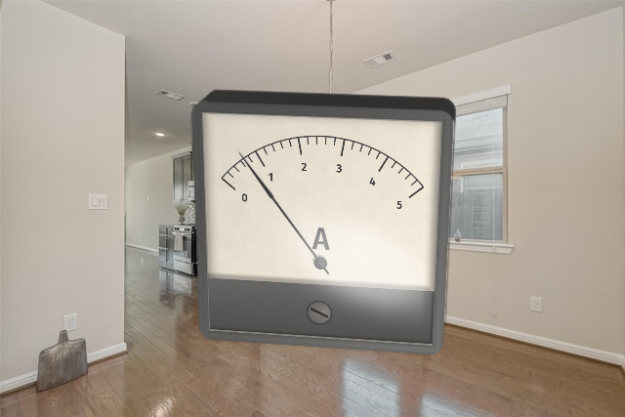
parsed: 0.7 A
